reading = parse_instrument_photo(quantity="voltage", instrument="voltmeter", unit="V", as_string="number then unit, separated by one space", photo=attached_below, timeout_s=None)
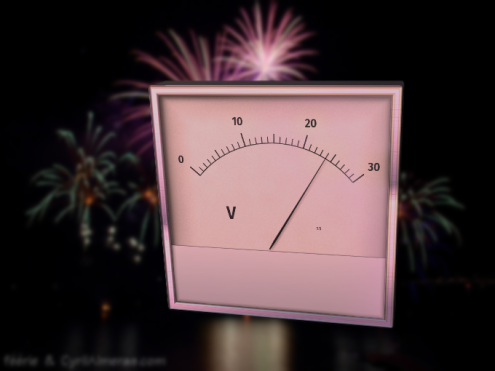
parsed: 24 V
